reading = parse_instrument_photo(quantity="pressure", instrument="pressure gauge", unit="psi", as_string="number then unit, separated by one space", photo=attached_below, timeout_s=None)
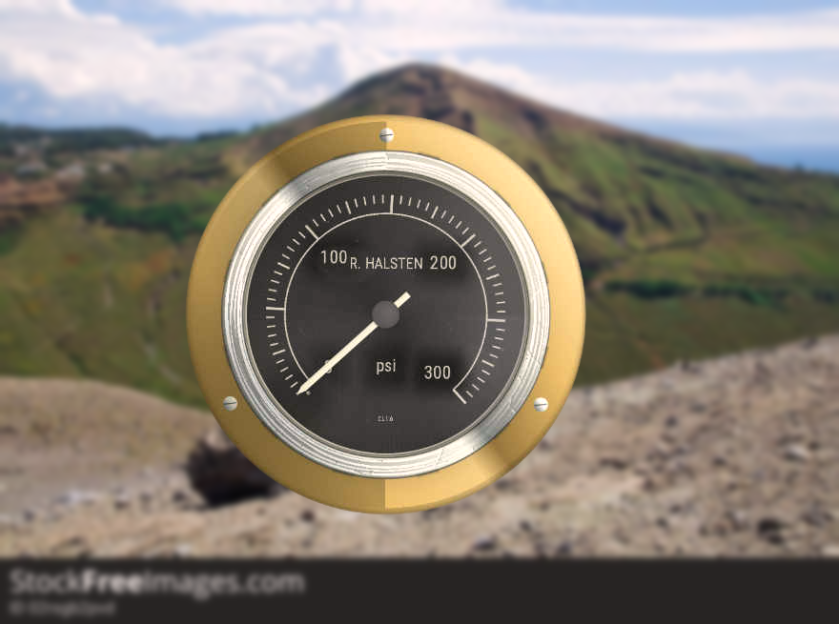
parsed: 0 psi
